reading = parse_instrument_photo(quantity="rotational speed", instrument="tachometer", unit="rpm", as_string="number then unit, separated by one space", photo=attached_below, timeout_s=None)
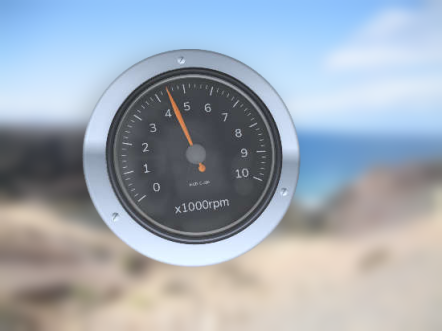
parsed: 4400 rpm
